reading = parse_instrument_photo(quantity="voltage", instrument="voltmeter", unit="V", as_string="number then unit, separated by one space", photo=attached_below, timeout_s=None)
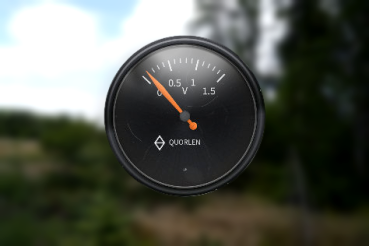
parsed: 0.1 V
